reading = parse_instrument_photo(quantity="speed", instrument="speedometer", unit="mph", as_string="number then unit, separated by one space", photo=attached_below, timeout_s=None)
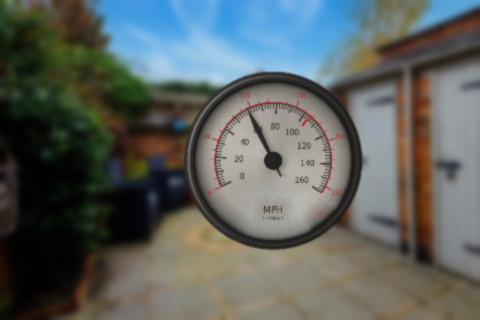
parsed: 60 mph
